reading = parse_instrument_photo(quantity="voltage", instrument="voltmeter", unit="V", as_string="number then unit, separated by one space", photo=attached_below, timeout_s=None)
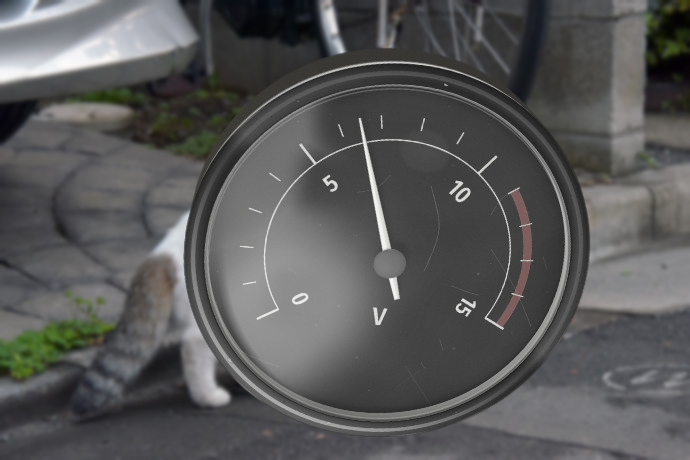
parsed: 6.5 V
